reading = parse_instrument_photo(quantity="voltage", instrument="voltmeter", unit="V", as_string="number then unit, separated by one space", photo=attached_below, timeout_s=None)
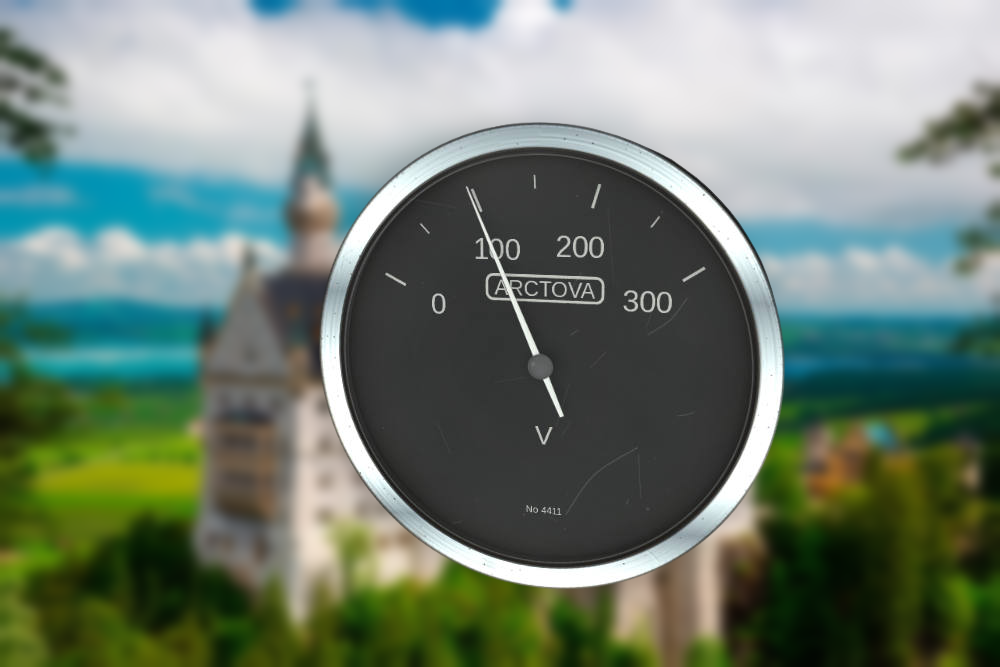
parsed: 100 V
